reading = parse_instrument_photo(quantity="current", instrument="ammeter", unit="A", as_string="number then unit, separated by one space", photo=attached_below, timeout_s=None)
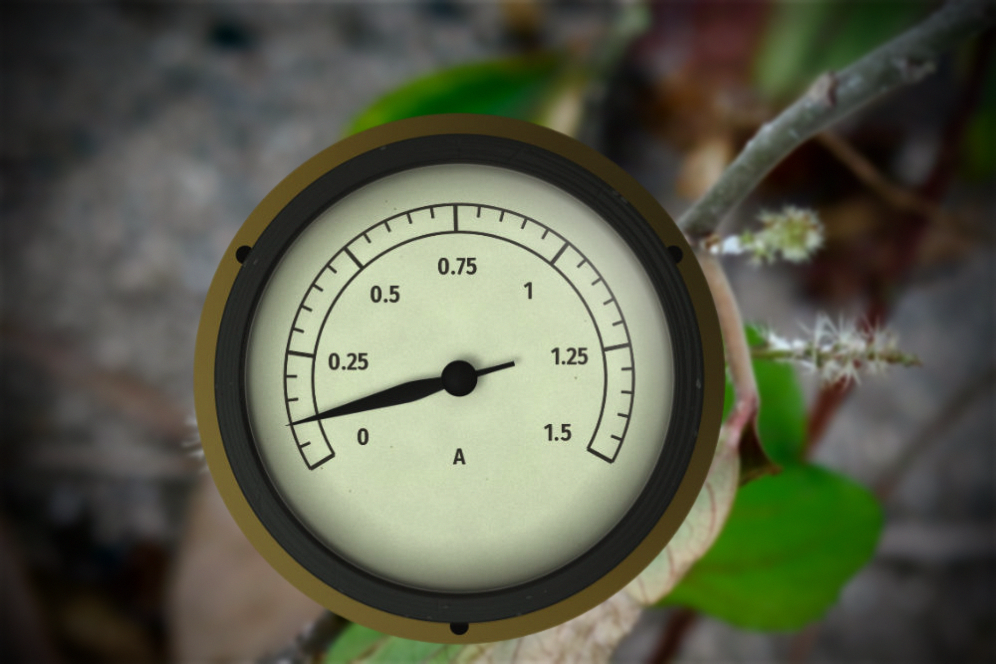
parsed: 0.1 A
